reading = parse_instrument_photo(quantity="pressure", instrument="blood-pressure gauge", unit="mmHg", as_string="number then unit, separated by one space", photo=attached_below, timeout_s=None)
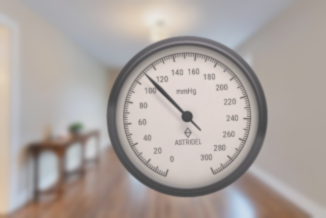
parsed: 110 mmHg
